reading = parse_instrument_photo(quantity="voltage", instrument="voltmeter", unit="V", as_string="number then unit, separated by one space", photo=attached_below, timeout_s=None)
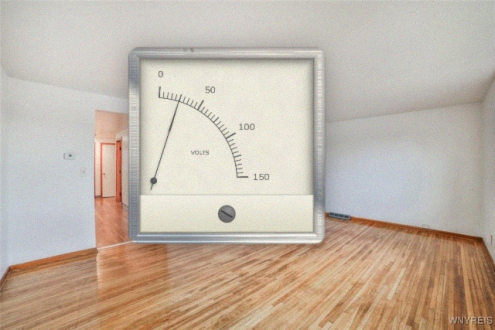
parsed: 25 V
